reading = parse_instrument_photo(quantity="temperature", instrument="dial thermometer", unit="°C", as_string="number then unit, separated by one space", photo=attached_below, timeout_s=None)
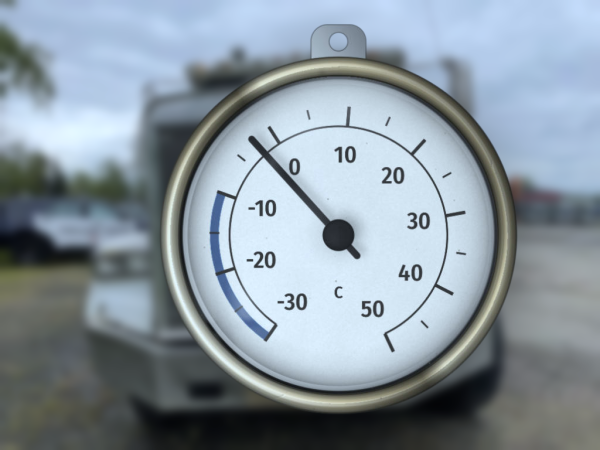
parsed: -2.5 °C
